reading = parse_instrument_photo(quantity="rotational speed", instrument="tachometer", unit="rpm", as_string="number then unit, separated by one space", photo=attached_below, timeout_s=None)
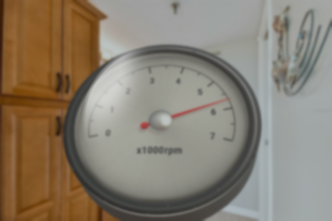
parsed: 5750 rpm
